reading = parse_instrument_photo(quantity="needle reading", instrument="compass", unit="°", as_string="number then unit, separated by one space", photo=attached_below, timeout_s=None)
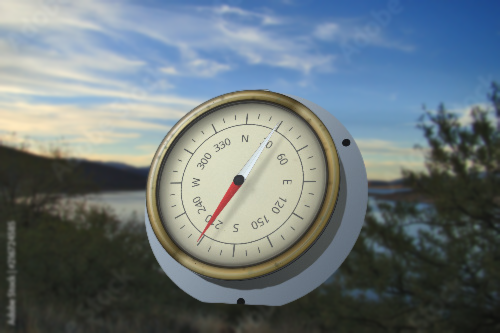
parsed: 210 °
